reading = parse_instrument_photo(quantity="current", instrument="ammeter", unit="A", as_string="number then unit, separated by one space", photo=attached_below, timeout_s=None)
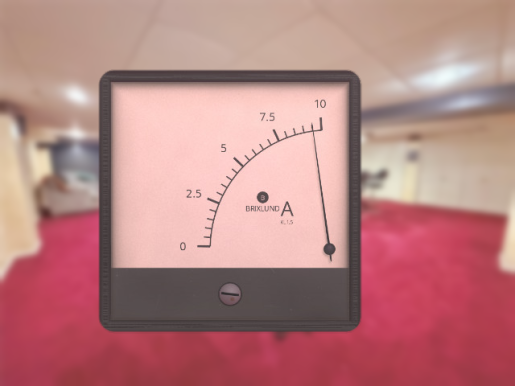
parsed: 9.5 A
